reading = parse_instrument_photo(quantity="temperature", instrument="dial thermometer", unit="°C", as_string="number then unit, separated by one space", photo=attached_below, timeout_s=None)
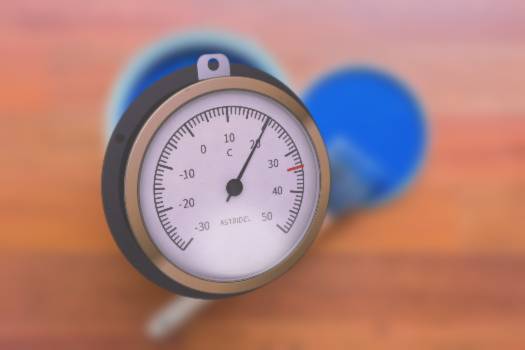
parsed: 20 °C
